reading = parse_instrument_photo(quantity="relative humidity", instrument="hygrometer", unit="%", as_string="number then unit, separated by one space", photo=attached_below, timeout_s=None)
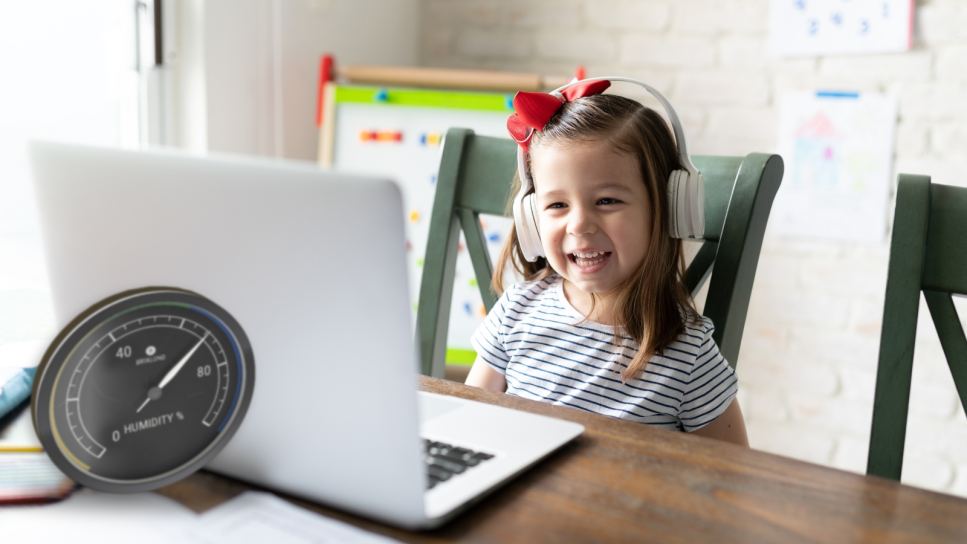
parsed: 68 %
